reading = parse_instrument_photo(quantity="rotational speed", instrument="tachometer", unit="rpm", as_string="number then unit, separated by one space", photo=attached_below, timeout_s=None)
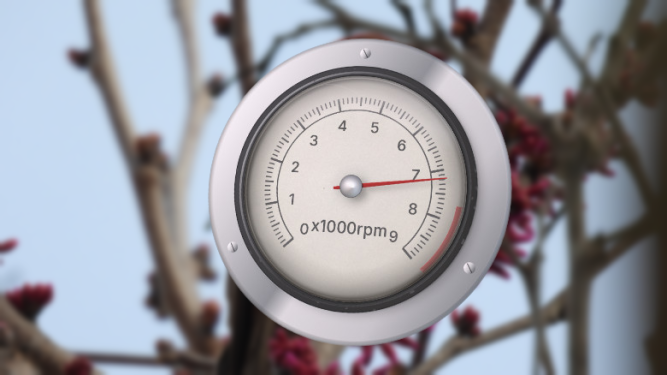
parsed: 7200 rpm
